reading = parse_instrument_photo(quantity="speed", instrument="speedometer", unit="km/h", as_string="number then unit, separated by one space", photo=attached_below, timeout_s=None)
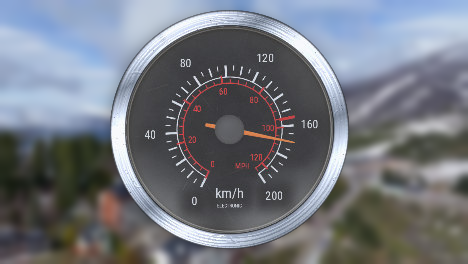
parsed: 170 km/h
